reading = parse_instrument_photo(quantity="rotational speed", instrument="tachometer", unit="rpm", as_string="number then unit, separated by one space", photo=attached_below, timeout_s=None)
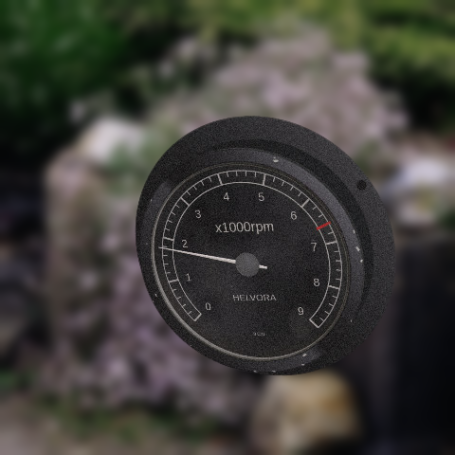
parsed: 1800 rpm
